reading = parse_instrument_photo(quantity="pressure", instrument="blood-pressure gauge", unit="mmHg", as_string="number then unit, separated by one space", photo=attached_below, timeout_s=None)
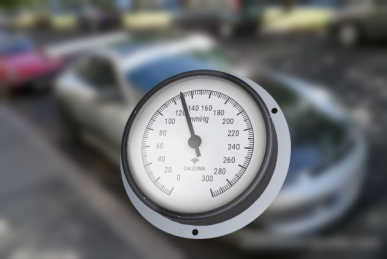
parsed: 130 mmHg
